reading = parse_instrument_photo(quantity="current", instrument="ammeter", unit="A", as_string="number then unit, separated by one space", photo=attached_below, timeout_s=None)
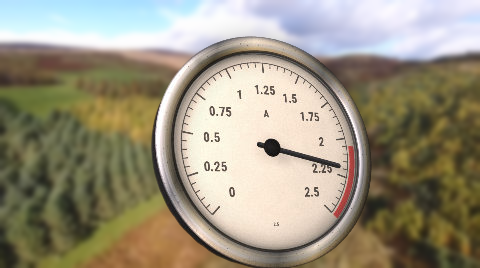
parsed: 2.2 A
